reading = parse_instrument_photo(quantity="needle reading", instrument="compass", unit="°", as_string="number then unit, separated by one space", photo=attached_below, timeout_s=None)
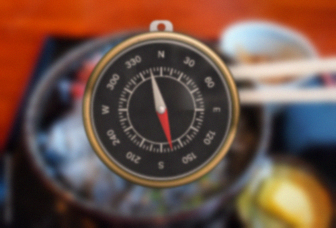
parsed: 165 °
